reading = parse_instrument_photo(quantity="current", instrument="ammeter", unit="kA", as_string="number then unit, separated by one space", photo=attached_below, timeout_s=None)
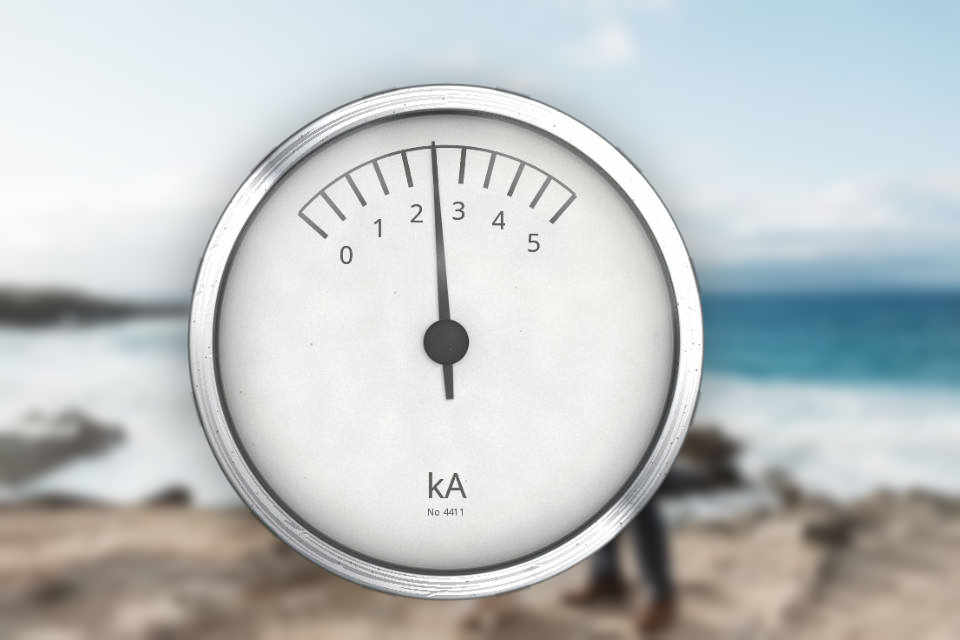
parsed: 2.5 kA
